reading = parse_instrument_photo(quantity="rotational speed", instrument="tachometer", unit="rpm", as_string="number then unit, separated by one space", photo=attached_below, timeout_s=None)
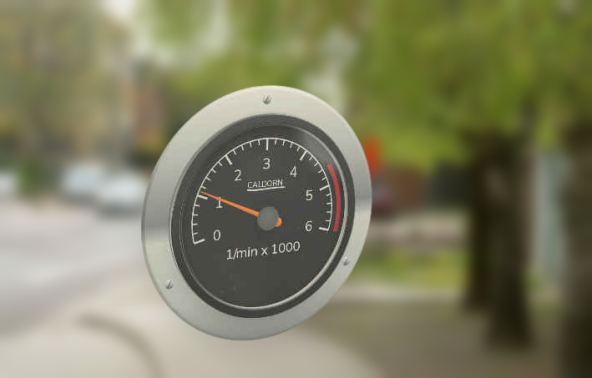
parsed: 1100 rpm
